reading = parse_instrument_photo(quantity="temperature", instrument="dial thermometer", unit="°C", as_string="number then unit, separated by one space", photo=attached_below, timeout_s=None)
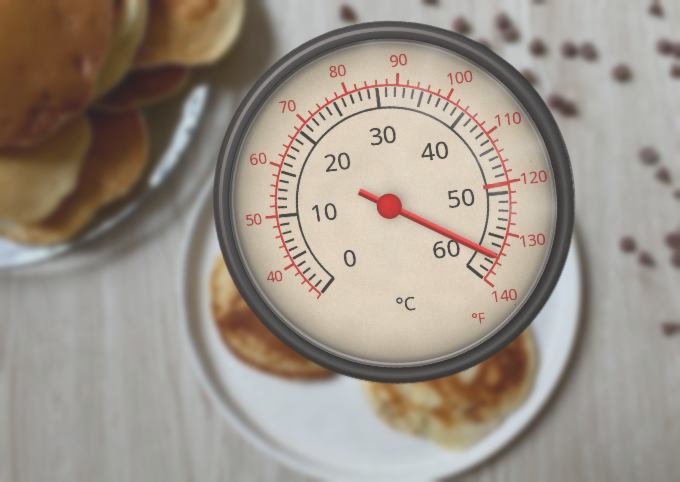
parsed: 57 °C
